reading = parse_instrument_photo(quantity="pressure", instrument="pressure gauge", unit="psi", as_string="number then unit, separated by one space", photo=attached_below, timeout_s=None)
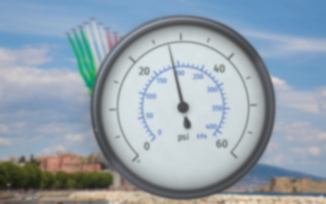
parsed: 27.5 psi
